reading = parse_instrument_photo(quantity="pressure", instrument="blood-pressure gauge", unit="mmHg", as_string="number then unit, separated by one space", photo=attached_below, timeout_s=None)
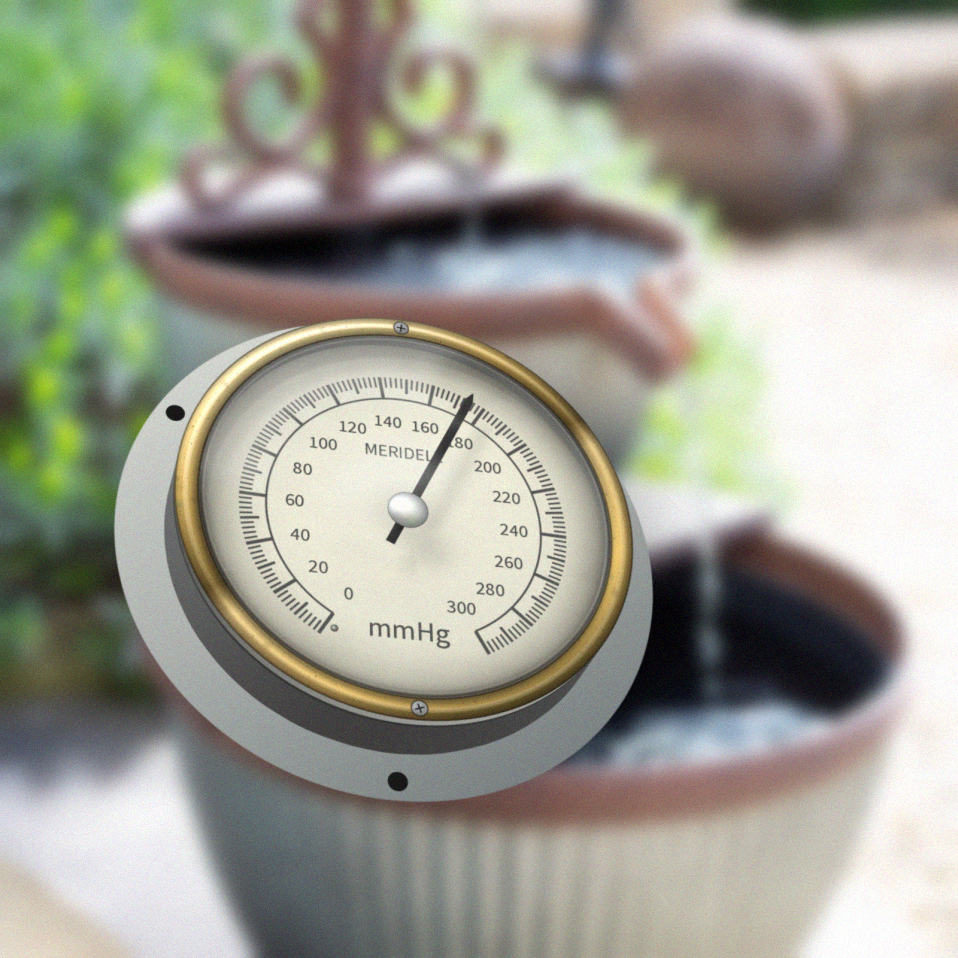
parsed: 174 mmHg
